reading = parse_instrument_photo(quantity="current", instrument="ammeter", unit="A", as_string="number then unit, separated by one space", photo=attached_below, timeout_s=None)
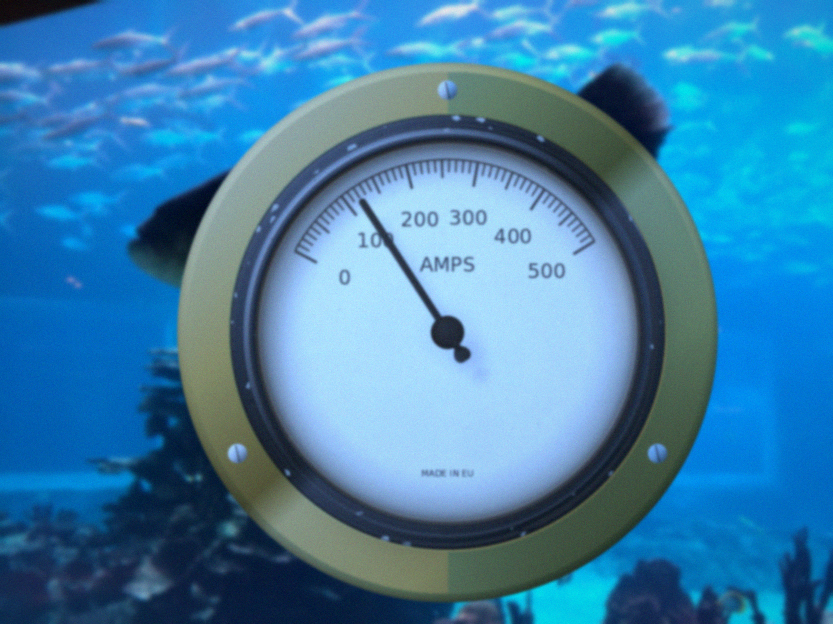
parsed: 120 A
